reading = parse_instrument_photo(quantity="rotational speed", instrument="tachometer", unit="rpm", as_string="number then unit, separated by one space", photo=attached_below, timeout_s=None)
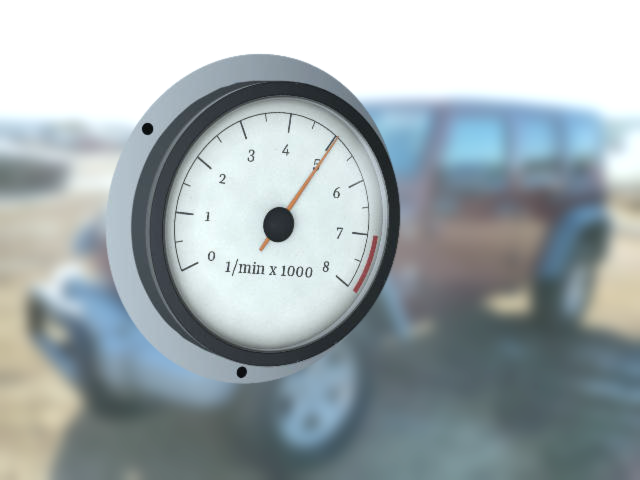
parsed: 5000 rpm
